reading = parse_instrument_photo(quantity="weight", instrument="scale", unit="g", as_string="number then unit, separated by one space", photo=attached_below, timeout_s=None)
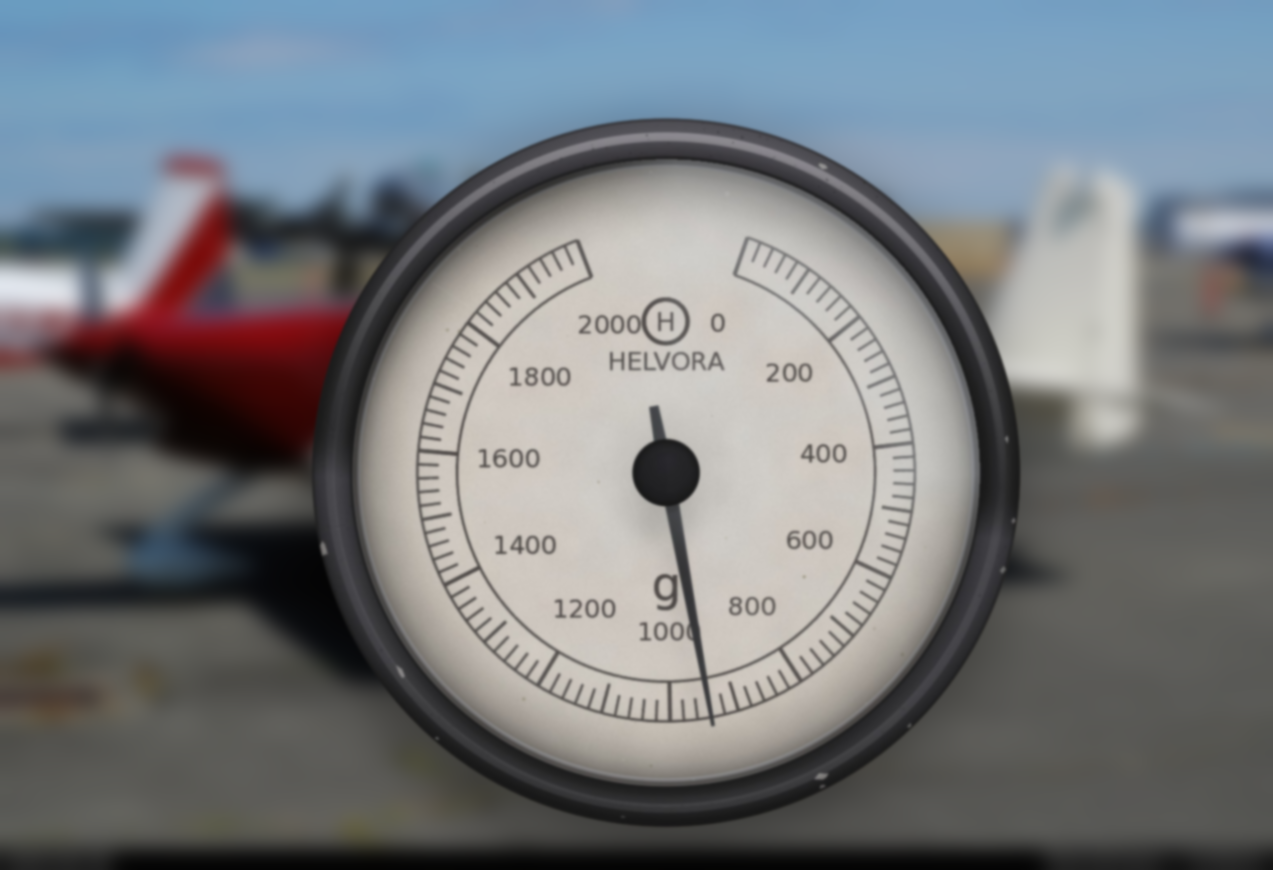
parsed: 940 g
